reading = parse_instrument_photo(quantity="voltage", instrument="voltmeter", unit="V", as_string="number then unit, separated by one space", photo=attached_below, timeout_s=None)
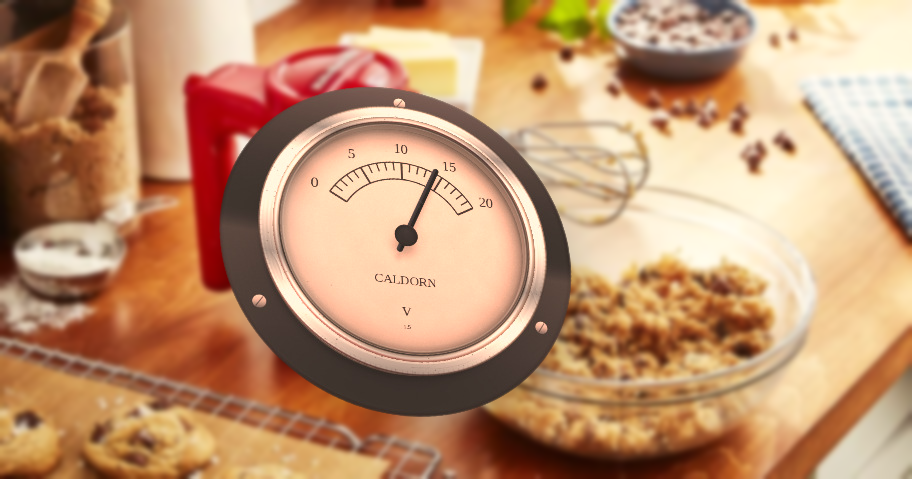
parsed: 14 V
